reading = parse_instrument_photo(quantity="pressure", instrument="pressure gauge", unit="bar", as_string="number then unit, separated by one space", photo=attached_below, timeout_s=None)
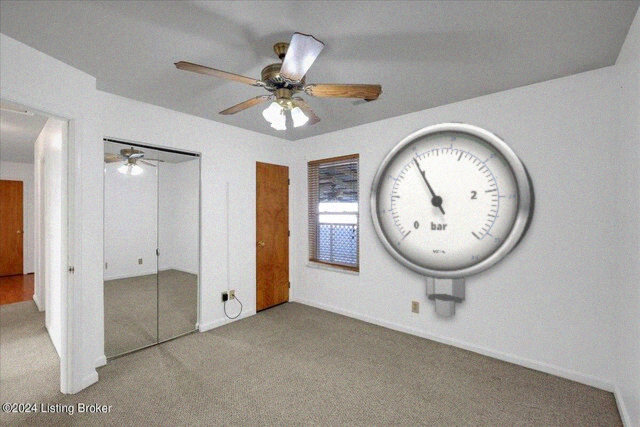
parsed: 1 bar
